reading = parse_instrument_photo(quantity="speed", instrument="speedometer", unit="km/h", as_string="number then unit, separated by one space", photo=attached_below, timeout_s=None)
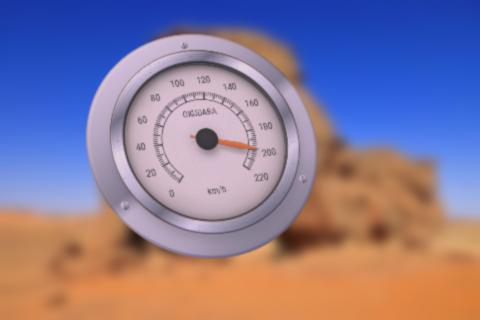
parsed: 200 km/h
